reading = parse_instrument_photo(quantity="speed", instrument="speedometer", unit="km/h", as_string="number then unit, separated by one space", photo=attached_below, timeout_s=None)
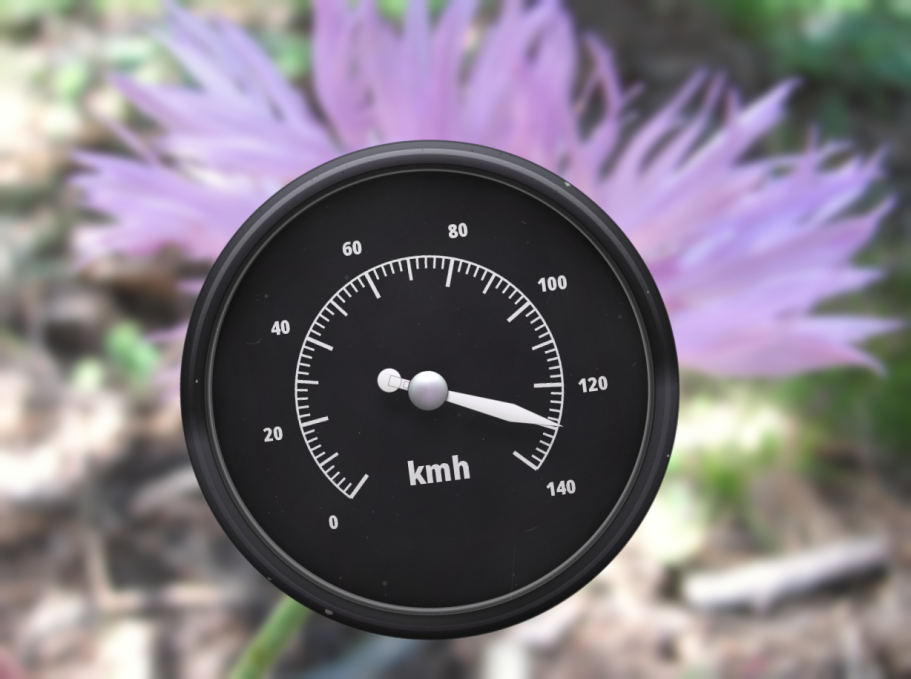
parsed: 129 km/h
